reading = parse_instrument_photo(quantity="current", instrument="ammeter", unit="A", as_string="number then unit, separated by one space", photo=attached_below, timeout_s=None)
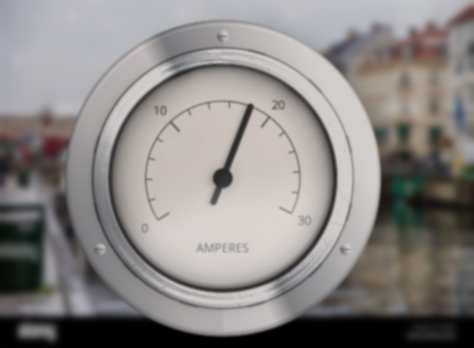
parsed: 18 A
